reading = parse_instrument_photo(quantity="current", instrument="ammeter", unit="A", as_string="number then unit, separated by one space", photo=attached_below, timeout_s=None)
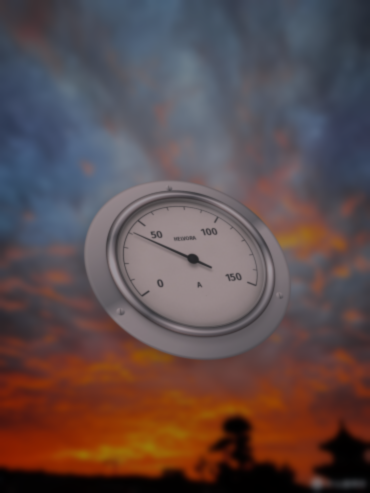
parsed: 40 A
